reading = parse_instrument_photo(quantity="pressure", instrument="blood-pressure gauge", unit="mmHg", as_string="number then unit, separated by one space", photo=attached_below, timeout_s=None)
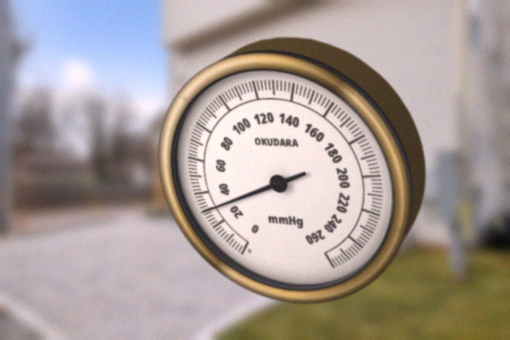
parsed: 30 mmHg
